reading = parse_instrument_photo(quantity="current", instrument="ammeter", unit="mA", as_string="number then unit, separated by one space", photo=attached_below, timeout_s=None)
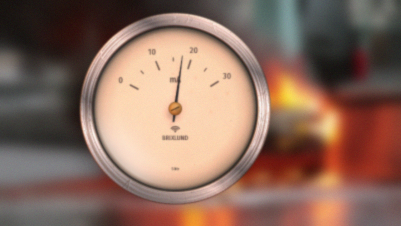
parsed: 17.5 mA
